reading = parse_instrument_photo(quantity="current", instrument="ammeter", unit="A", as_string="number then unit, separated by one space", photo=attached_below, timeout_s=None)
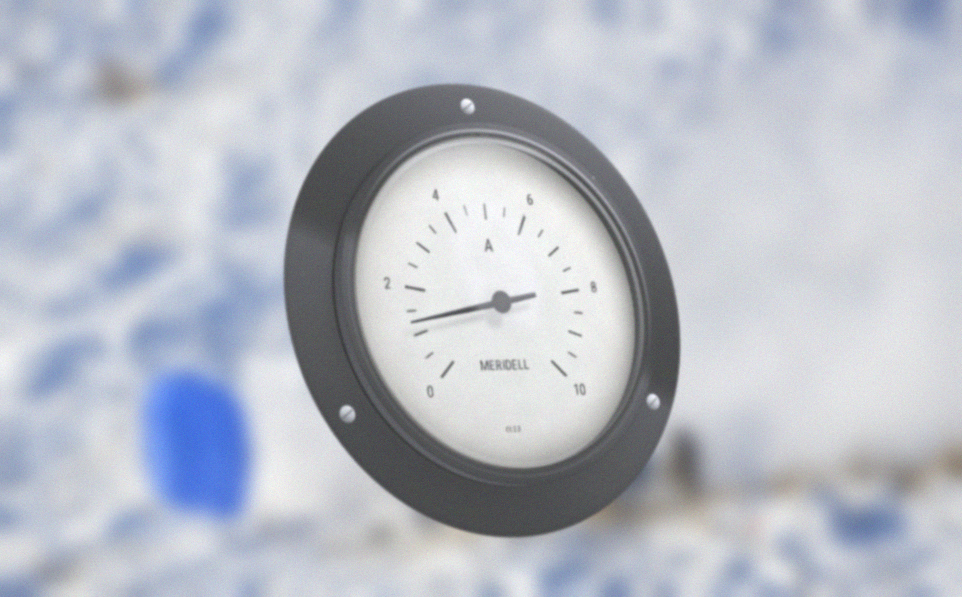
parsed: 1.25 A
